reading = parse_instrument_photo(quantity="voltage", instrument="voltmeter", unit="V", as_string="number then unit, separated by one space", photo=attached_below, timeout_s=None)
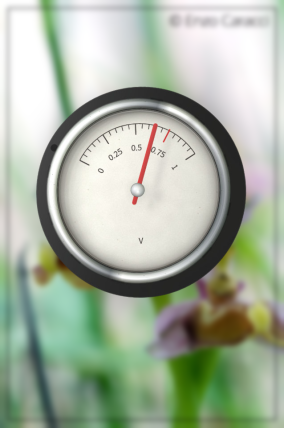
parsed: 0.65 V
